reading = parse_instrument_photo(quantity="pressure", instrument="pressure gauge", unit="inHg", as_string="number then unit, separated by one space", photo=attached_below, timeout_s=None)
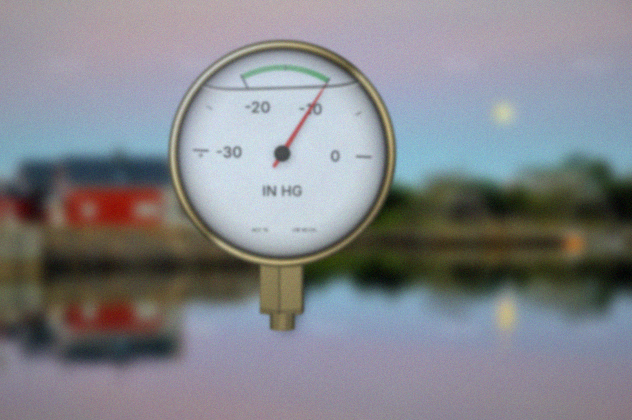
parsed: -10 inHg
